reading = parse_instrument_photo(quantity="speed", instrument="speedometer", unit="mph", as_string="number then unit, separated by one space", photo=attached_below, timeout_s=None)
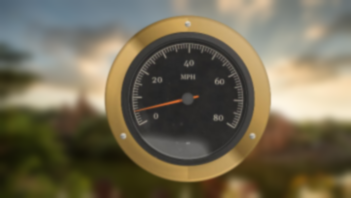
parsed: 5 mph
